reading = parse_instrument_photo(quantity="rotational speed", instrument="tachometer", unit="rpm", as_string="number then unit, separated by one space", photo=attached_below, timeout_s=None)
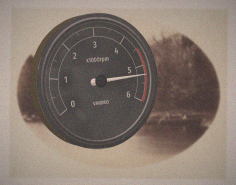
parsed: 5250 rpm
